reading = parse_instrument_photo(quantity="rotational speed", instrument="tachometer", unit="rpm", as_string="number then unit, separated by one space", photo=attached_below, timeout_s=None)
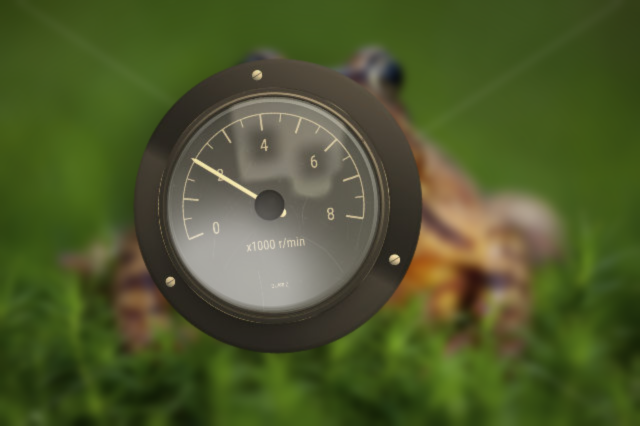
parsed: 2000 rpm
